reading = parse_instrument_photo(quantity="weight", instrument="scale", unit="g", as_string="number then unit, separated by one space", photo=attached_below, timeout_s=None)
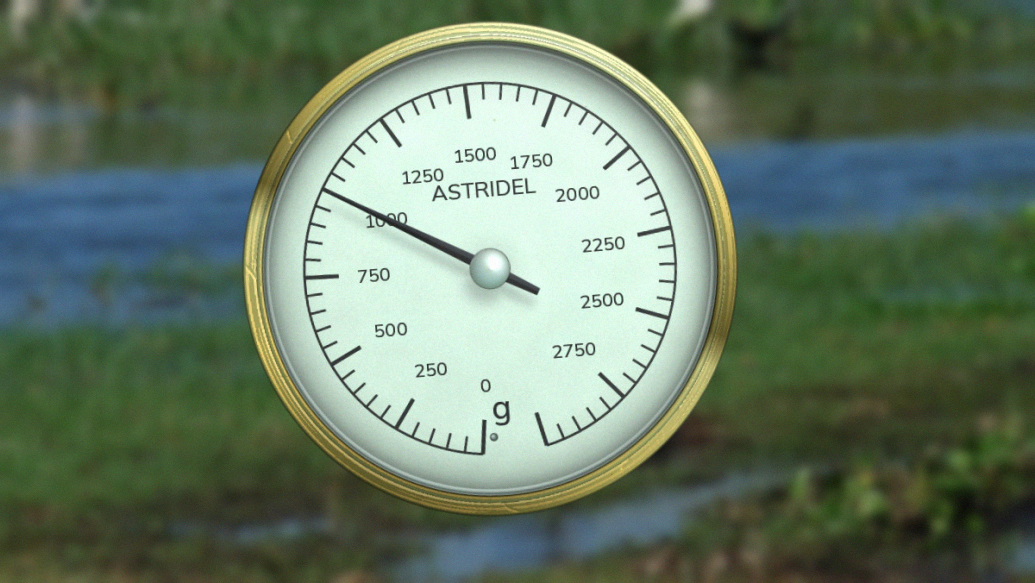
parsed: 1000 g
